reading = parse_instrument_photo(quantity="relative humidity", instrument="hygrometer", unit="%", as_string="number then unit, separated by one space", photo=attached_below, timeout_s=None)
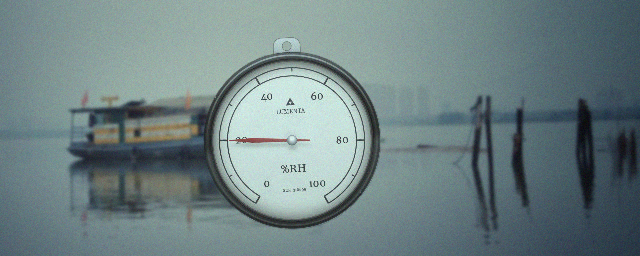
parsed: 20 %
